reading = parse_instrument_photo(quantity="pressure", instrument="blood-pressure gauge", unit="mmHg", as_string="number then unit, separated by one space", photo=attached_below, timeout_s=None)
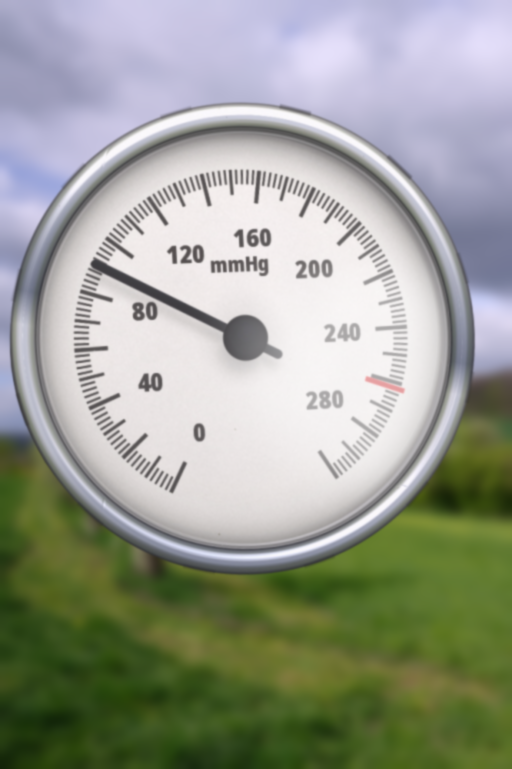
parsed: 90 mmHg
